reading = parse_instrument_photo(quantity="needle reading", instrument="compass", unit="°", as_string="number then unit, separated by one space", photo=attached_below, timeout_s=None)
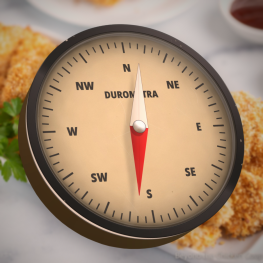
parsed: 190 °
